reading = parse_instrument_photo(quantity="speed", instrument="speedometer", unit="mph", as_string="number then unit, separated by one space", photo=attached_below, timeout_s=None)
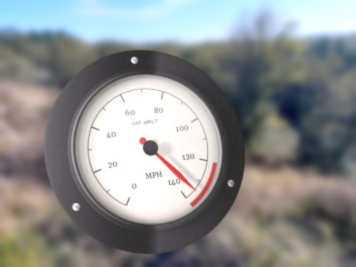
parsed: 135 mph
